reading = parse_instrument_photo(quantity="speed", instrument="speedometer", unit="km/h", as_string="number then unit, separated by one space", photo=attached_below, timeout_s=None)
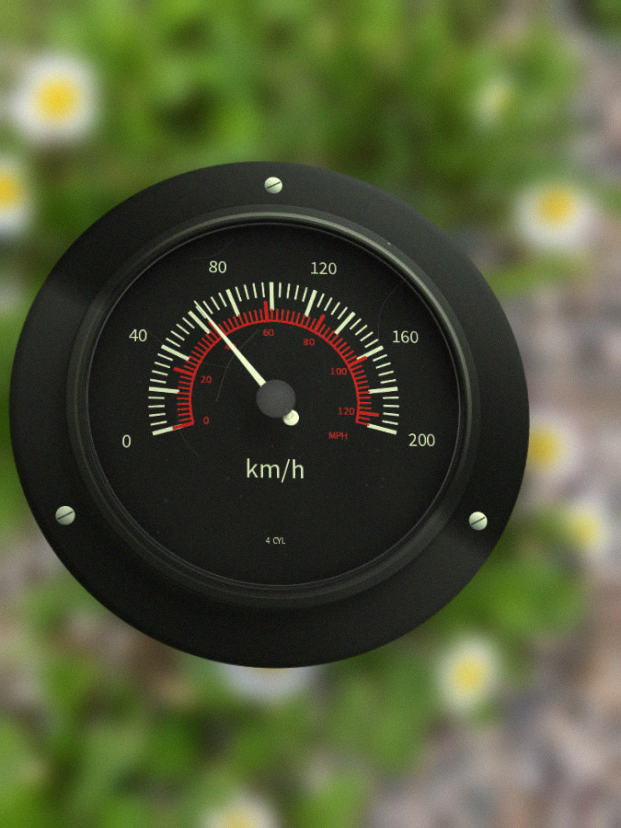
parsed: 64 km/h
